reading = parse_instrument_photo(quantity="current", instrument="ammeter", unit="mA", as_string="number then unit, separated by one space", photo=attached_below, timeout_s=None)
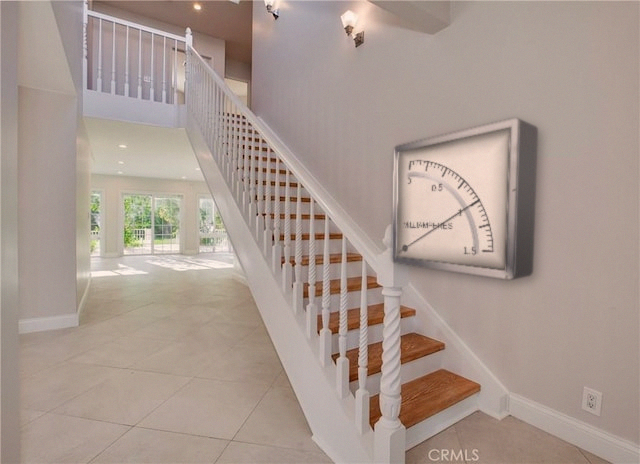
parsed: 1 mA
